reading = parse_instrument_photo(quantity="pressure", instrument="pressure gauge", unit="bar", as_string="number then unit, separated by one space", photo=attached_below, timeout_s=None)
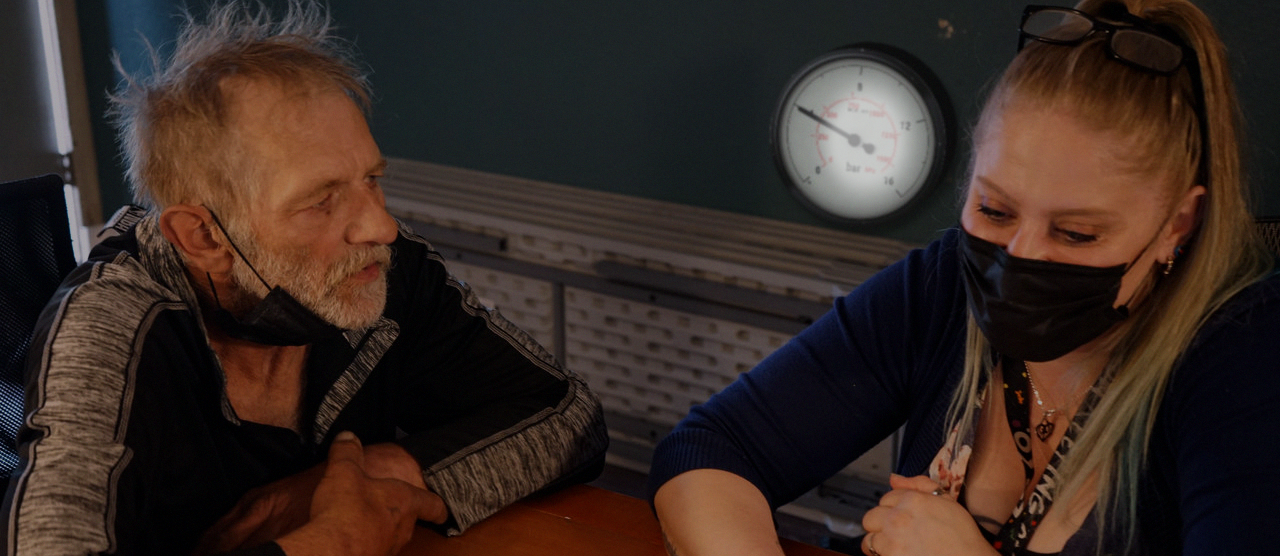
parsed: 4 bar
